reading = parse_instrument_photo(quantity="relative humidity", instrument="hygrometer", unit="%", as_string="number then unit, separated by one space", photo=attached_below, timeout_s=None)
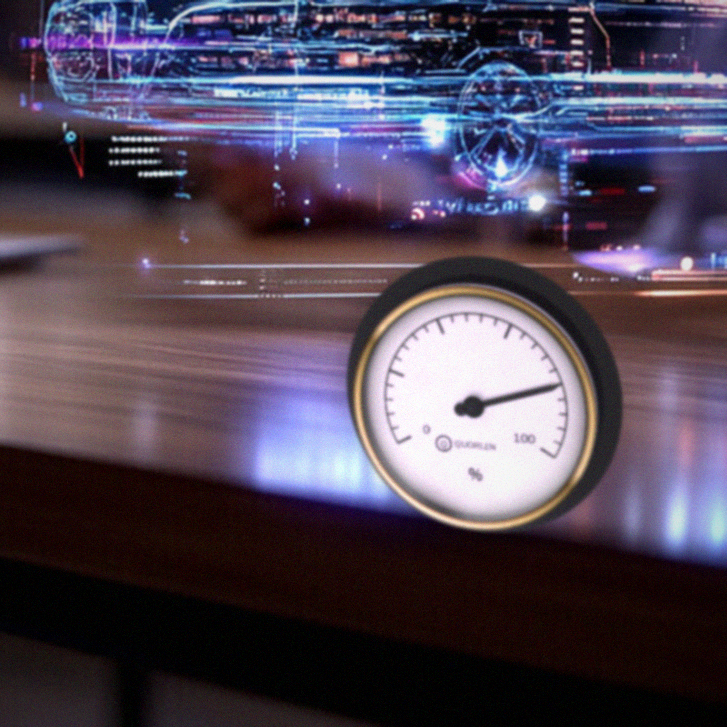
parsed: 80 %
